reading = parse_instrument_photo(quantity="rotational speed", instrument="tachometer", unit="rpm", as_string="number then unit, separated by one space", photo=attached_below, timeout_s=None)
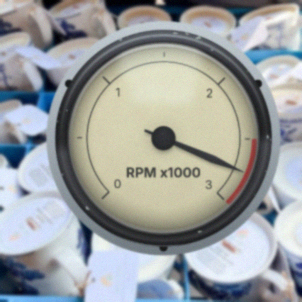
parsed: 2750 rpm
